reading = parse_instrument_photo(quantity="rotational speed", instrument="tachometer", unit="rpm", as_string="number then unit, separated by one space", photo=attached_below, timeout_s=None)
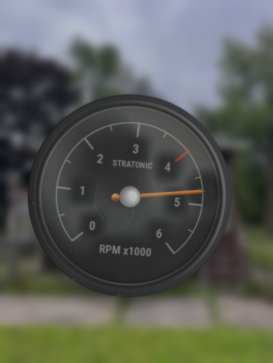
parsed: 4750 rpm
